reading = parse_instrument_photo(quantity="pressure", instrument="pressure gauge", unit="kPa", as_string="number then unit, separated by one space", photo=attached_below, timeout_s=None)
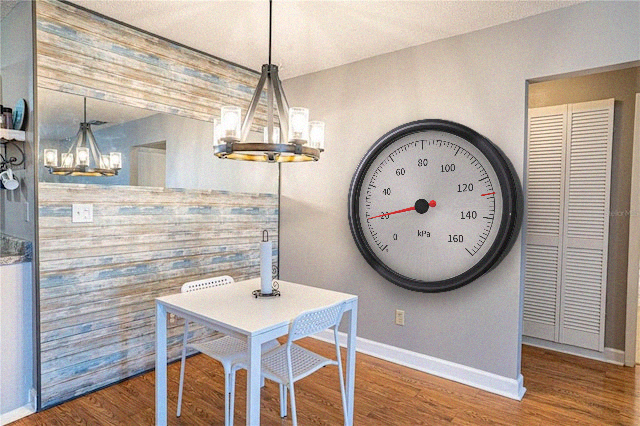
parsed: 20 kPa
